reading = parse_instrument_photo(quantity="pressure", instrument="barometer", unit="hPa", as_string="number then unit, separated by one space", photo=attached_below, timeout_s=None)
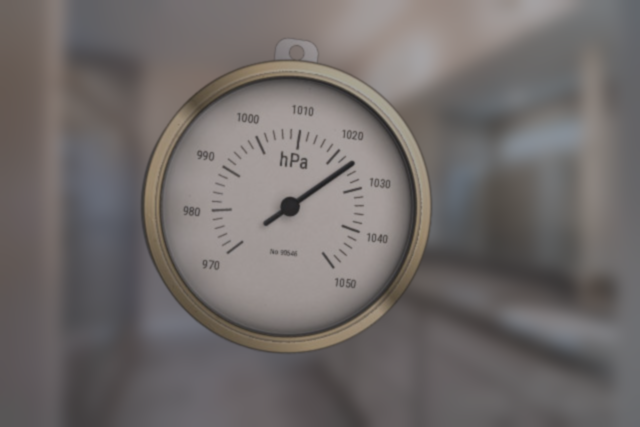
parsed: 1024 hPa
